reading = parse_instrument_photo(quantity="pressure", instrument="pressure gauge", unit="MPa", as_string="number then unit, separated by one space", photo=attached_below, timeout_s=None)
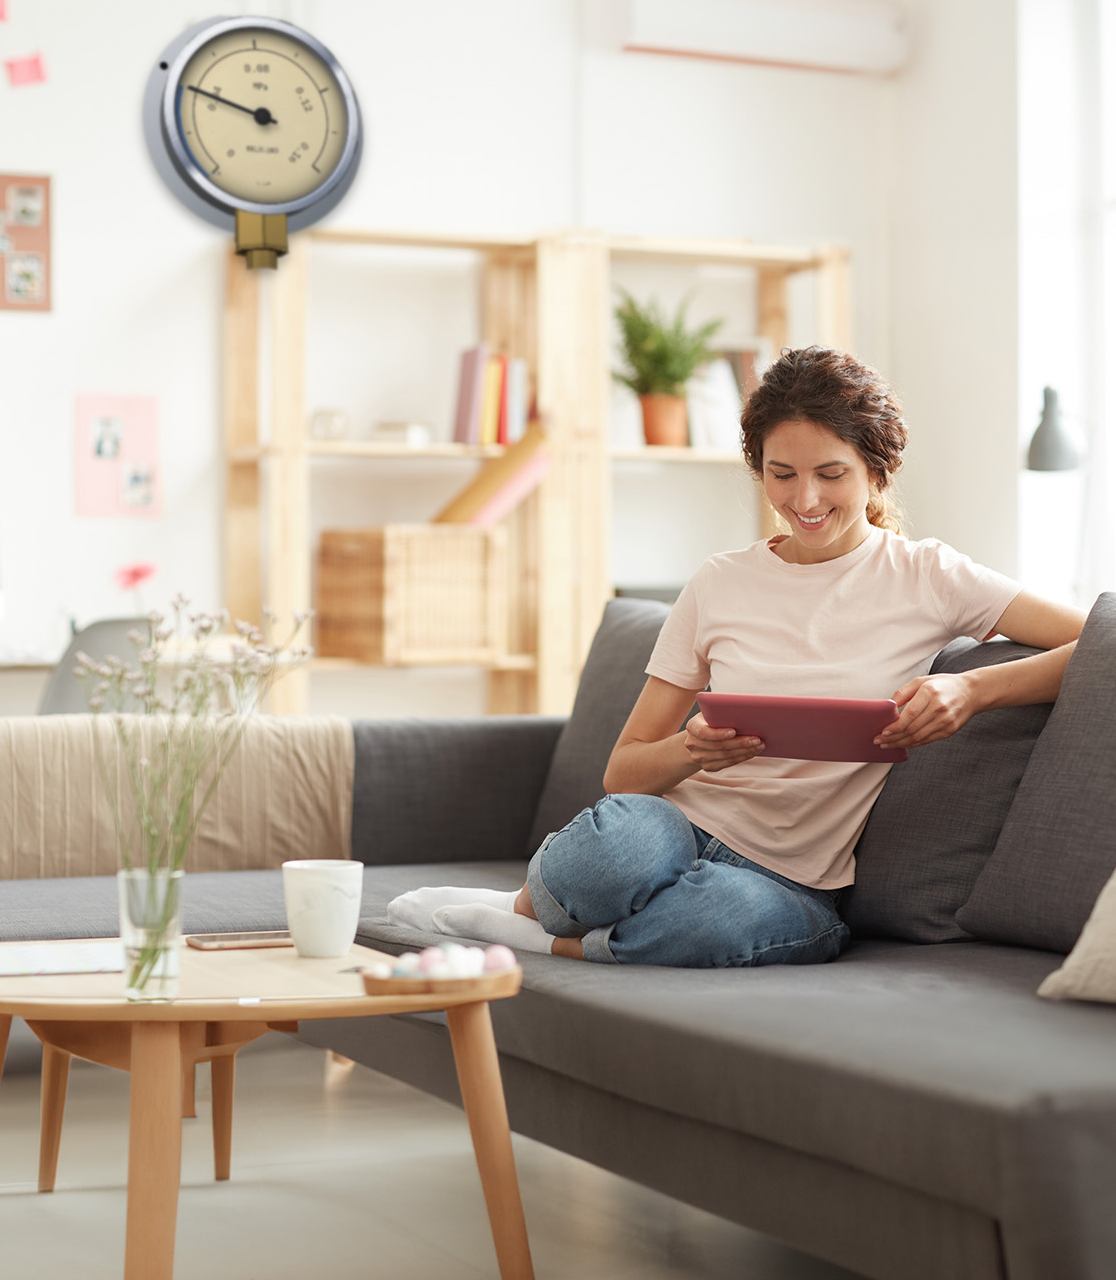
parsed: 0.04 MPa
